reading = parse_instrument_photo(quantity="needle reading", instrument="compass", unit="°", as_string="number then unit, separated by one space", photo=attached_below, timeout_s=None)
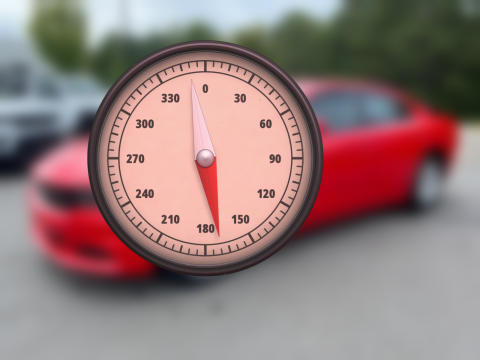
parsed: 170 °
